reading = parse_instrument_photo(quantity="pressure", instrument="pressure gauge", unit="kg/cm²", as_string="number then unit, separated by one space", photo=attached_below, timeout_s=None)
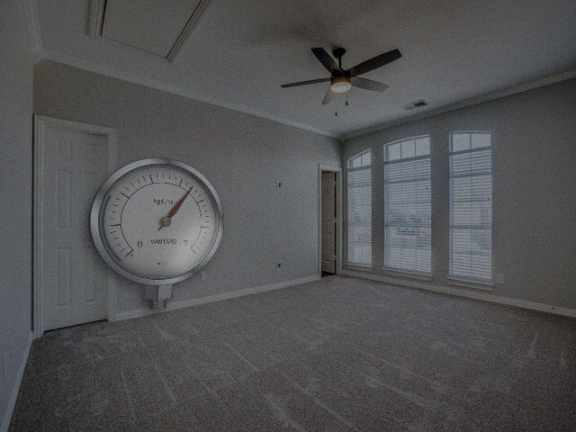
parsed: 4.4 kg/cm²
